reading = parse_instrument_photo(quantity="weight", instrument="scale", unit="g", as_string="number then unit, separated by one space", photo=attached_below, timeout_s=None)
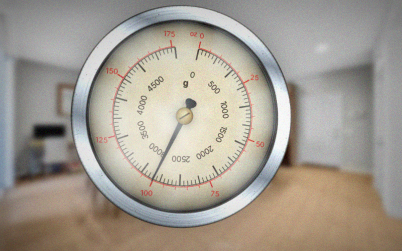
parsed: 2850 g
